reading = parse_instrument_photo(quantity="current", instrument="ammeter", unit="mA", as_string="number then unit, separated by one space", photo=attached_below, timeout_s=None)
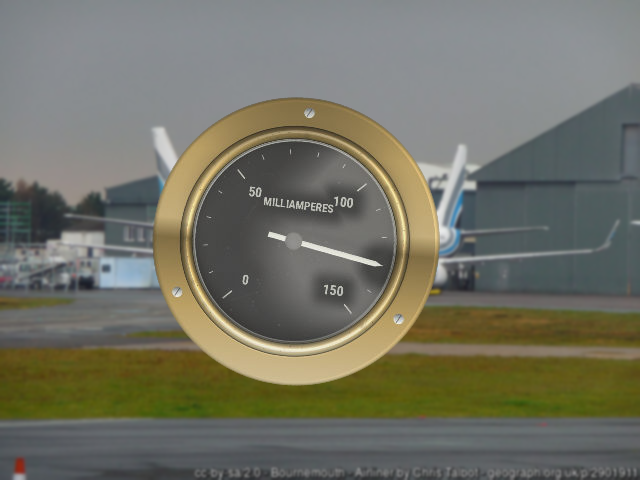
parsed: 130 mA
